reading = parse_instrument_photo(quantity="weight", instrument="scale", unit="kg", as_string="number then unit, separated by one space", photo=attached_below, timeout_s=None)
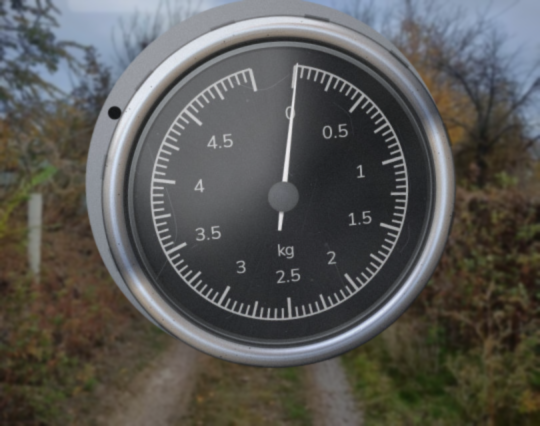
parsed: 0 kg
